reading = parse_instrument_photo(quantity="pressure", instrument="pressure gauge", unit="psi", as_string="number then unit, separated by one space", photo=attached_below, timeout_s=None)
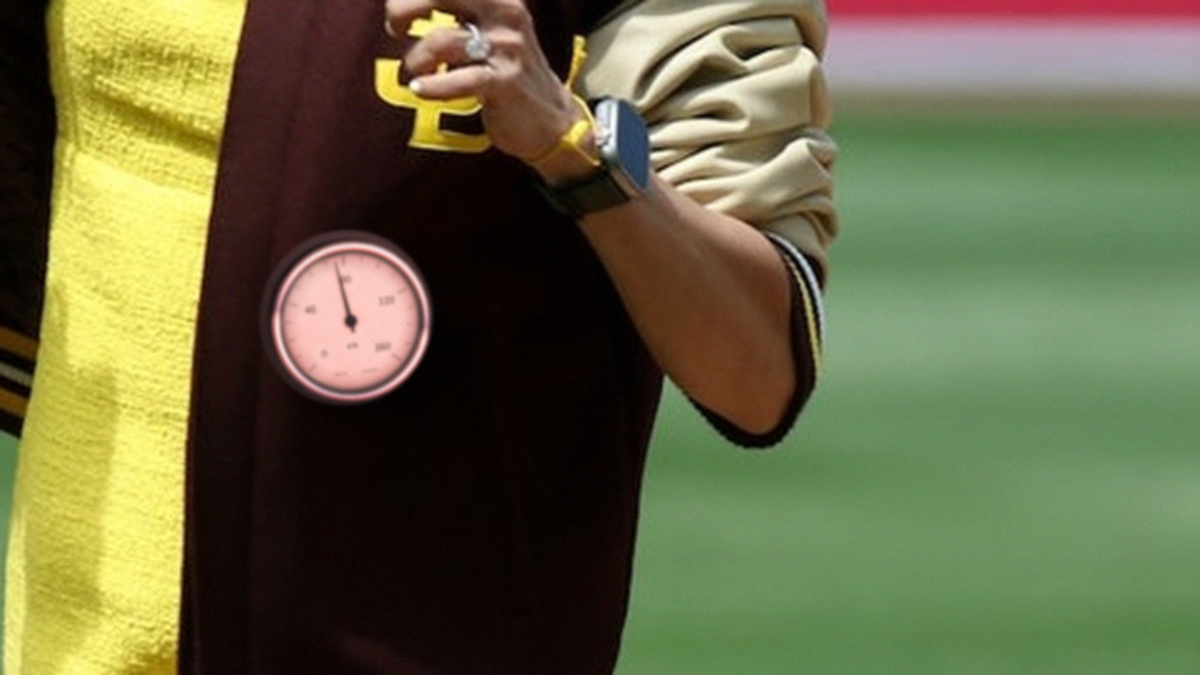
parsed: 75 psi
